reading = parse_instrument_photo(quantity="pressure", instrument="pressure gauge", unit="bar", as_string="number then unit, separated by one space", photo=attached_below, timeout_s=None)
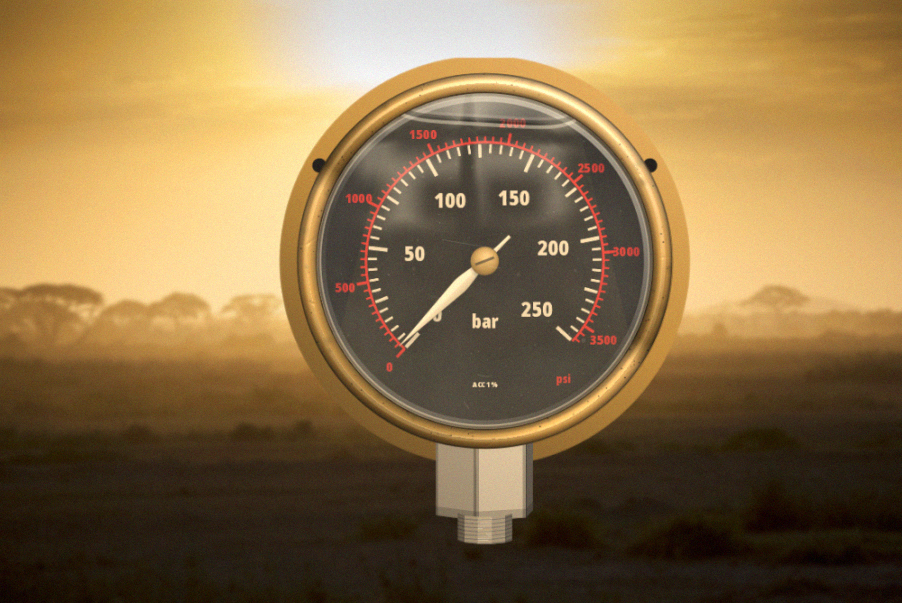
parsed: 2.5 bar
